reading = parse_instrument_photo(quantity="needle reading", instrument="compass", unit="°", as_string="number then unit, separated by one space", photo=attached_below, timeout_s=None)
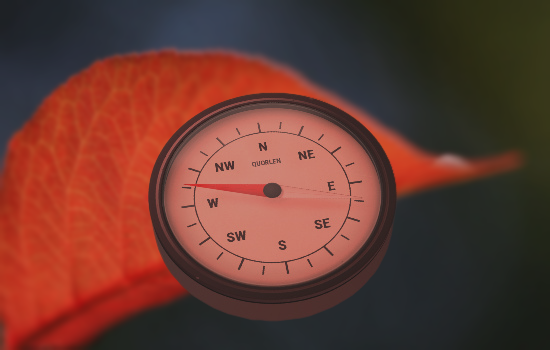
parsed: 285 °
